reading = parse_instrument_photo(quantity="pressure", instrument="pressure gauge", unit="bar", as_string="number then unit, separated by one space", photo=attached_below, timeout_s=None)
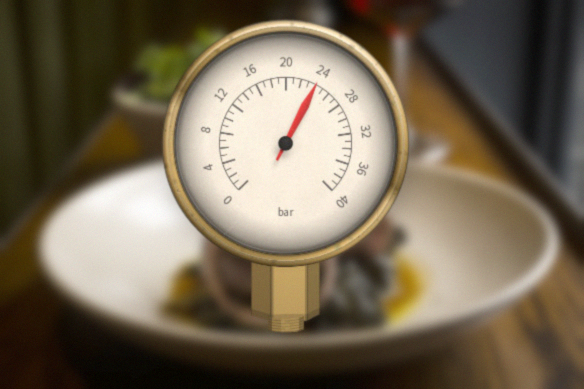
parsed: 24 bar
